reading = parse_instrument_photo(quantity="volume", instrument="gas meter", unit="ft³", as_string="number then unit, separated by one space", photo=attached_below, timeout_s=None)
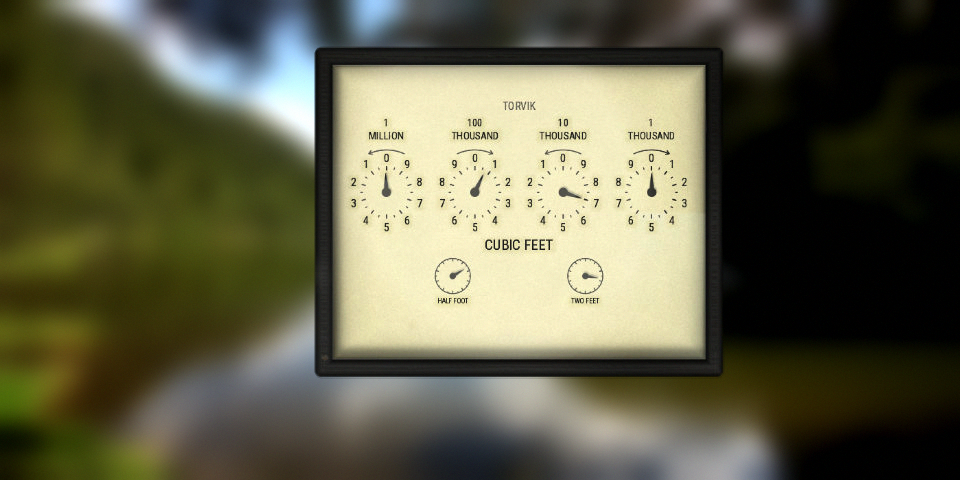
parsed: 7000 ft³
